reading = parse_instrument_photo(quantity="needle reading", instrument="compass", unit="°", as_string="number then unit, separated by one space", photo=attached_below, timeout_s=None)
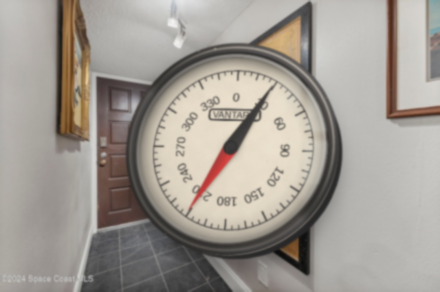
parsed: 210 °
